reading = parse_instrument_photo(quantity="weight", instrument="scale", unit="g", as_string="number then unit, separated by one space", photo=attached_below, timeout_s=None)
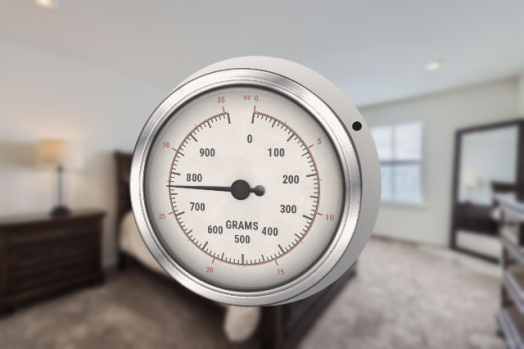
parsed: 770 g
